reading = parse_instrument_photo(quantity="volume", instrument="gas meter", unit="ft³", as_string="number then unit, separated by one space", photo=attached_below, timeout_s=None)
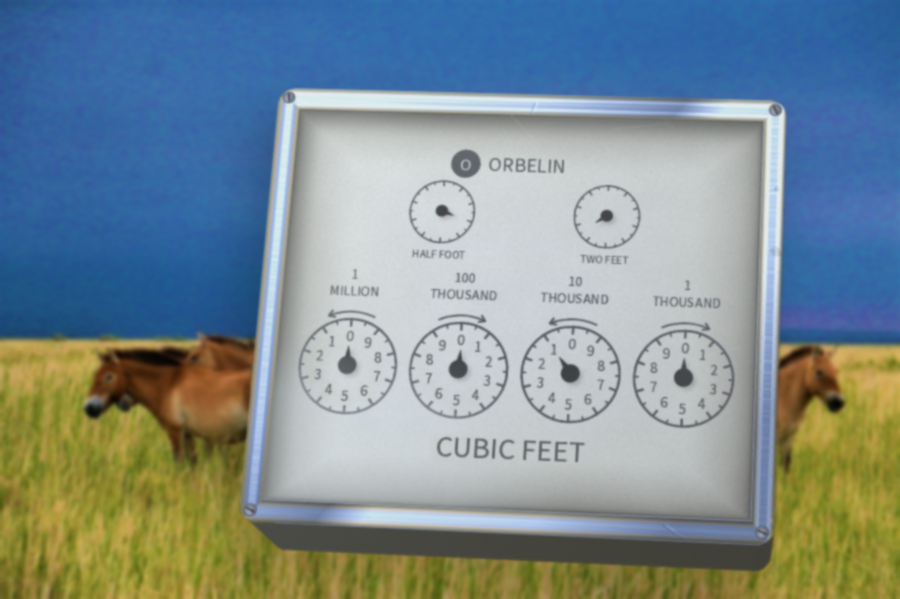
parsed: 1000 ft³
